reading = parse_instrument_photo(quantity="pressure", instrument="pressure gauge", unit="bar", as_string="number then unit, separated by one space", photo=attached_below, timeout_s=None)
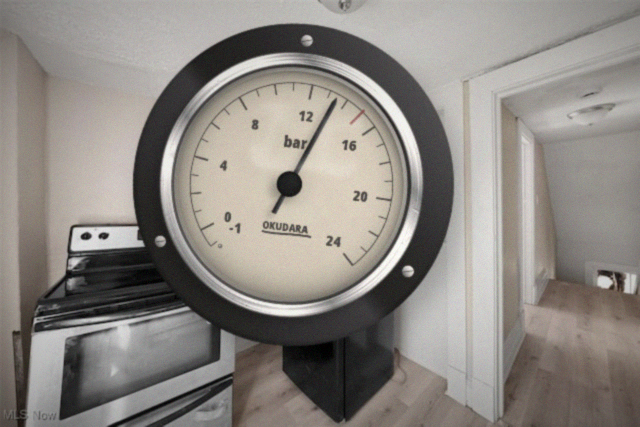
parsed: 13.5 bar
